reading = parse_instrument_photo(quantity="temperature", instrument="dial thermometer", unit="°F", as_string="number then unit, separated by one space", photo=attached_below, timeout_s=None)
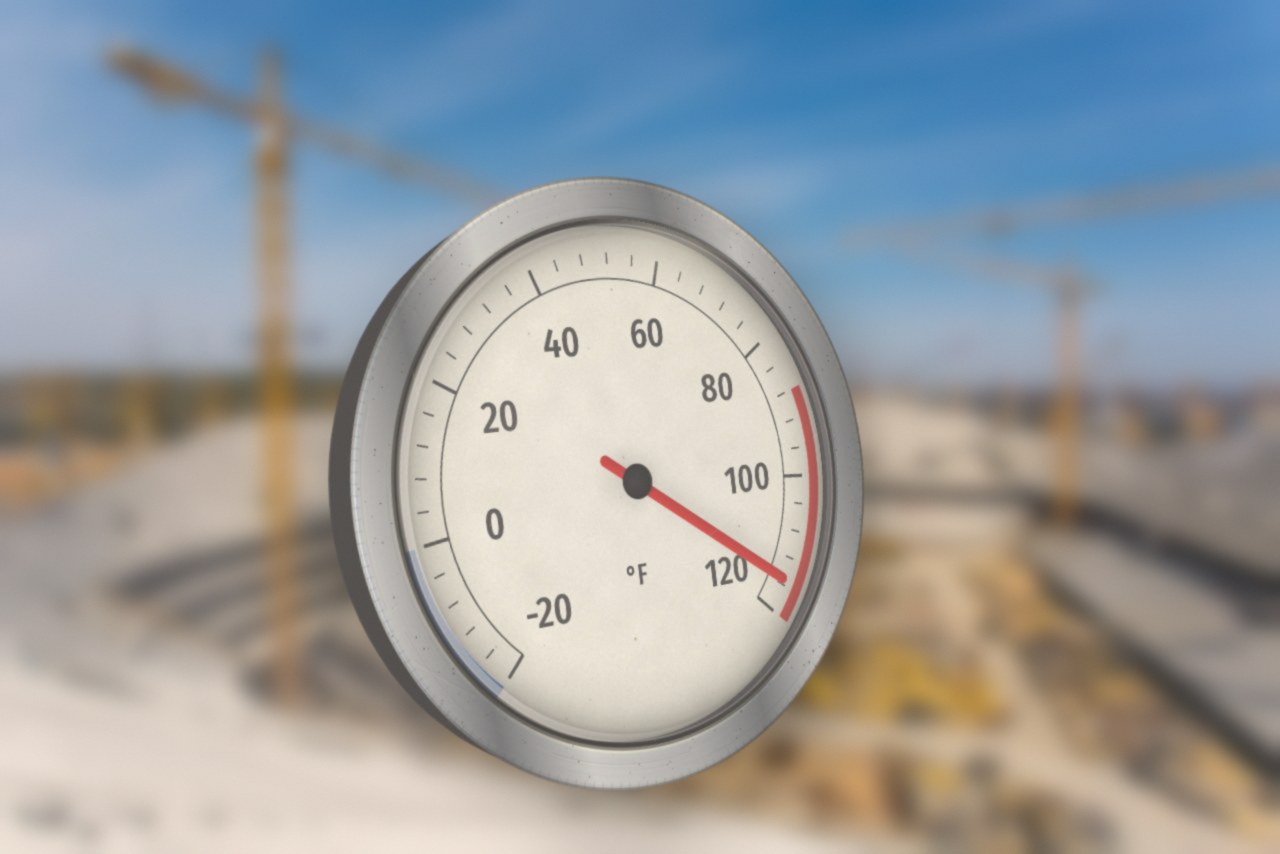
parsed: 116 °F
